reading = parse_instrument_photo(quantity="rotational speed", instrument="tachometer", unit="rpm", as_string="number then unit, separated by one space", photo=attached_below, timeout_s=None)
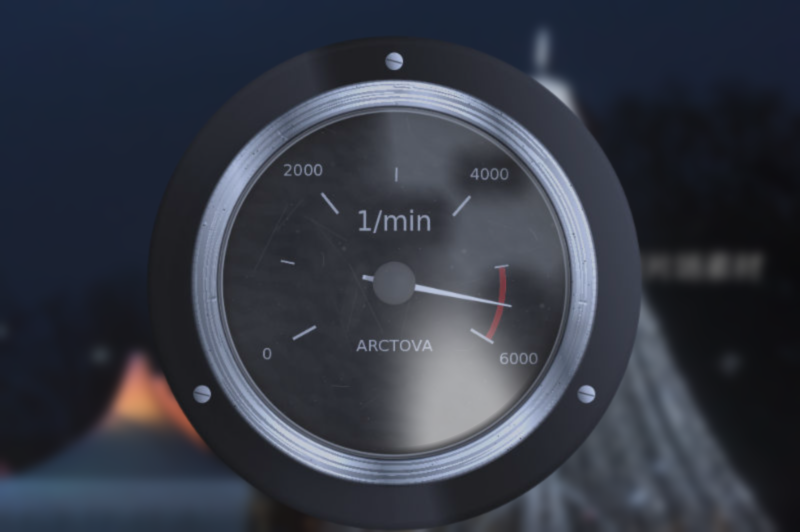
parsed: 5500 rpm
